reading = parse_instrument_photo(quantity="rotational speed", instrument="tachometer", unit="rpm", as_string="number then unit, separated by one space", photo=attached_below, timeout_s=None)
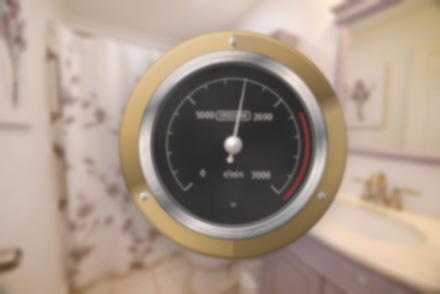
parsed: 1600 rpm
